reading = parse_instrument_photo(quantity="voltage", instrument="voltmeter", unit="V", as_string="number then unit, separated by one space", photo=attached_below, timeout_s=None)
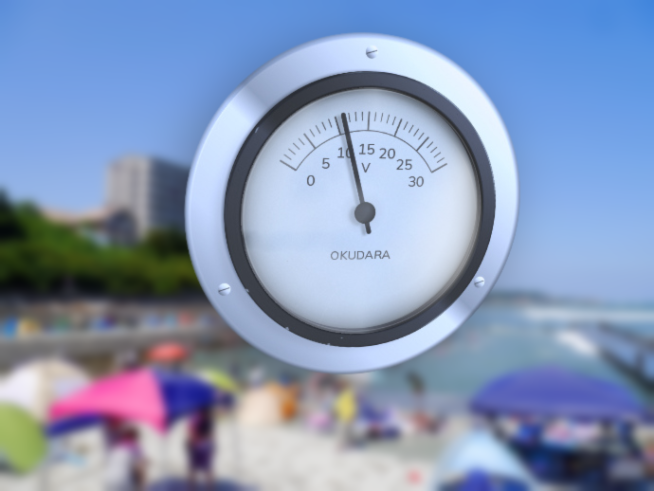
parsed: 11 V
